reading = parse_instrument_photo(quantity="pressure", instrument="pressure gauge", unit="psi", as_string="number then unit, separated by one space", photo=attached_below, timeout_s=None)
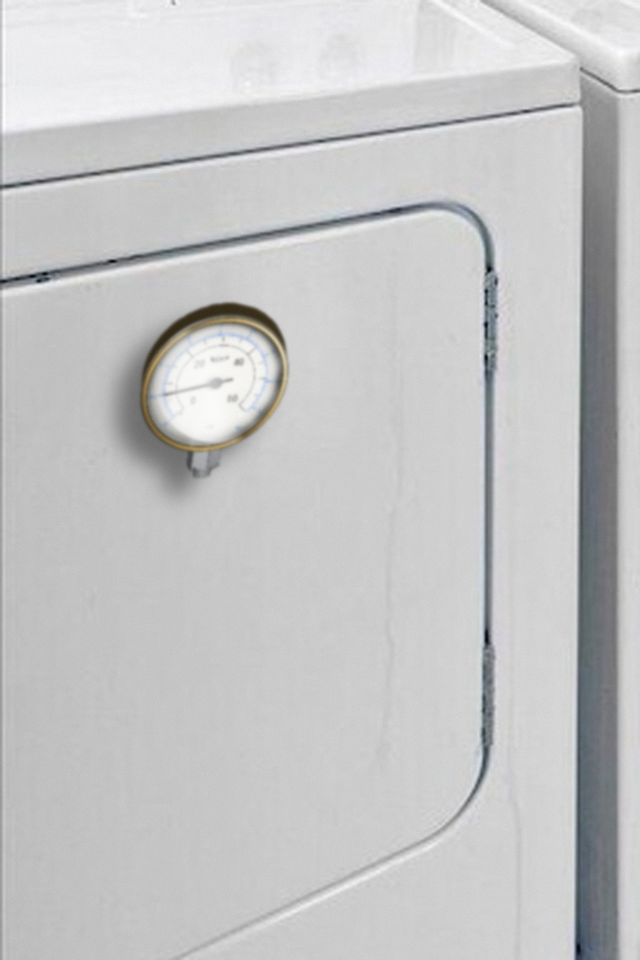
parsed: 7.5 psi
